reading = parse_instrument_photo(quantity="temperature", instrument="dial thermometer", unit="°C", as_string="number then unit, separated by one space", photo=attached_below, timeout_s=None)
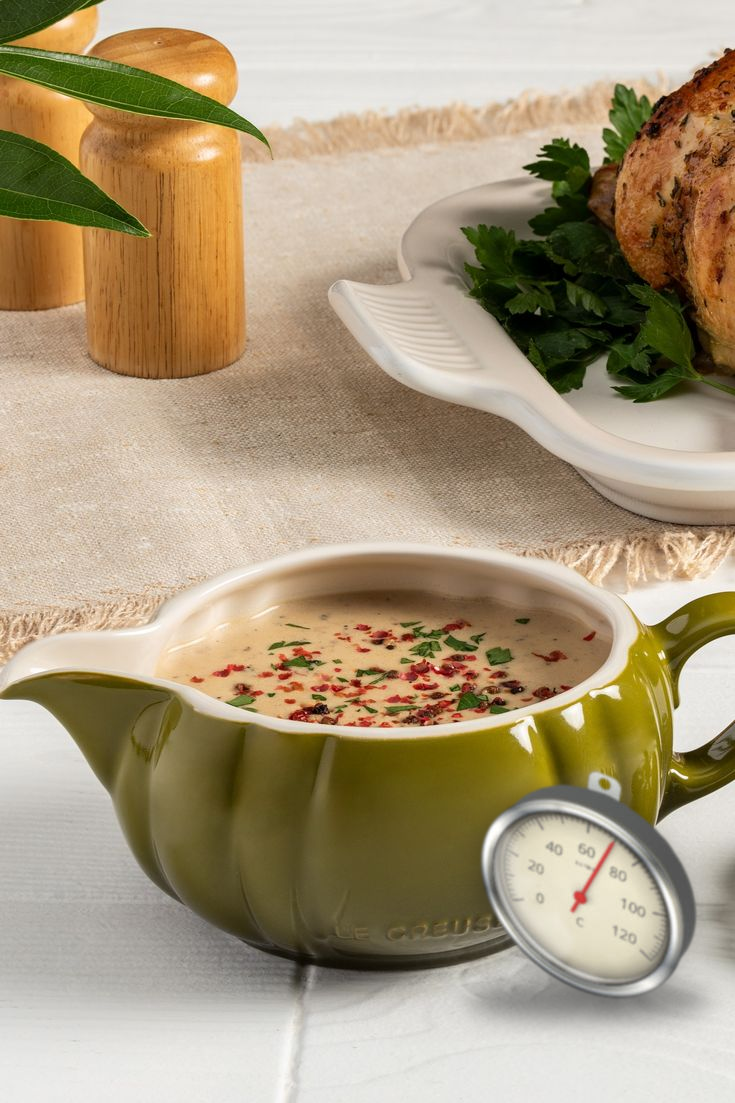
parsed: 70 °C
